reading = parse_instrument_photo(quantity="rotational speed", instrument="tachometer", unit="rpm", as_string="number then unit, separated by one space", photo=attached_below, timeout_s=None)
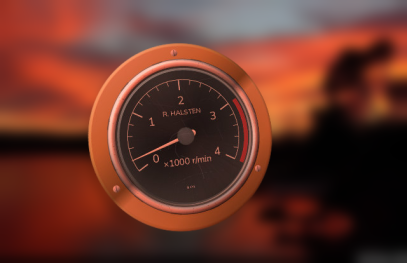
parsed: 200 rpm
